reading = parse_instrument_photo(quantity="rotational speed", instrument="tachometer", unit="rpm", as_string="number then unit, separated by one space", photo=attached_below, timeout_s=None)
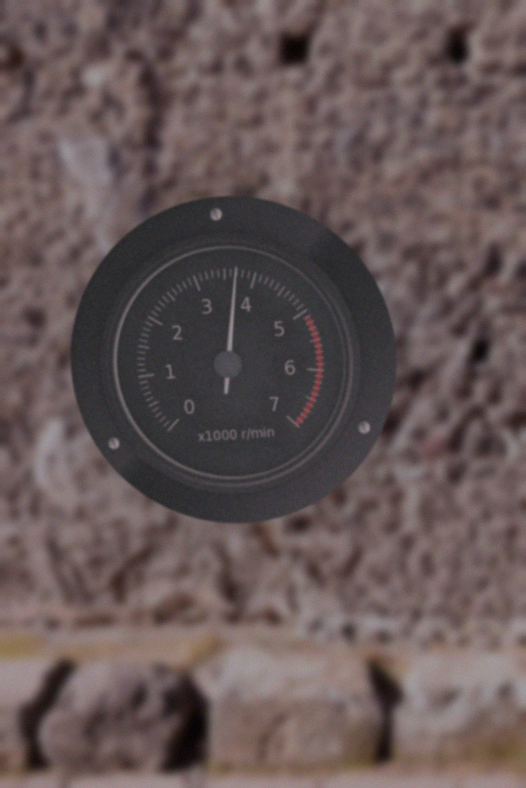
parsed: 3700 rpm
